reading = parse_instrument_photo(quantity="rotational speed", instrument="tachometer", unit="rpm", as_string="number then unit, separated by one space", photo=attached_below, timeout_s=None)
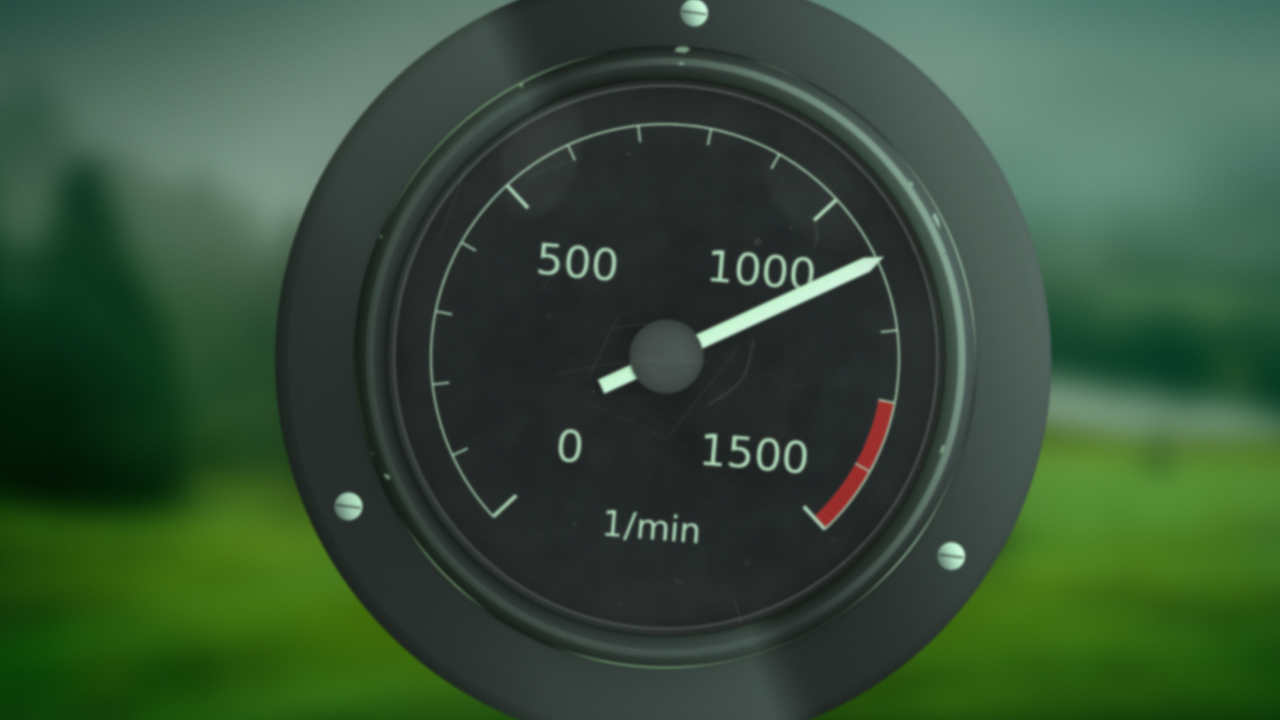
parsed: 1100 rpm
